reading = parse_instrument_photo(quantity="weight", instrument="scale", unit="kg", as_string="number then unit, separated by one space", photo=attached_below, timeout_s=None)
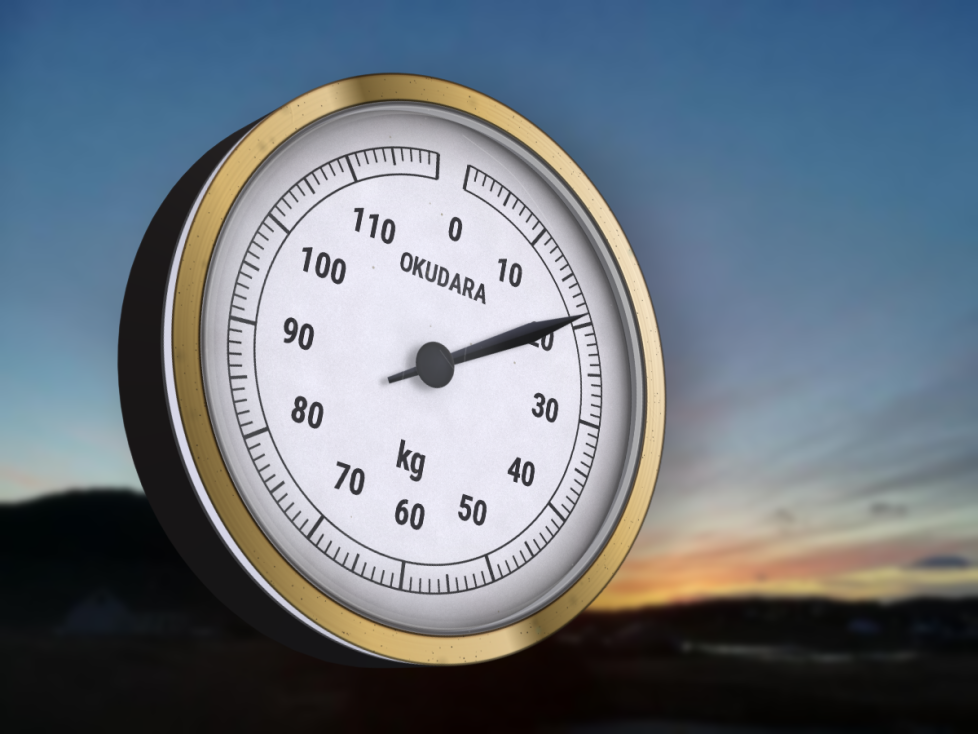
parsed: 19 kg
